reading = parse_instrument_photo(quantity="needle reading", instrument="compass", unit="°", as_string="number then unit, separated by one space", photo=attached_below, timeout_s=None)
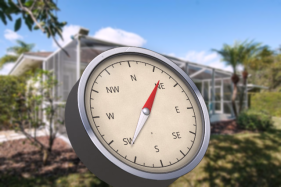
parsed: 40 °
